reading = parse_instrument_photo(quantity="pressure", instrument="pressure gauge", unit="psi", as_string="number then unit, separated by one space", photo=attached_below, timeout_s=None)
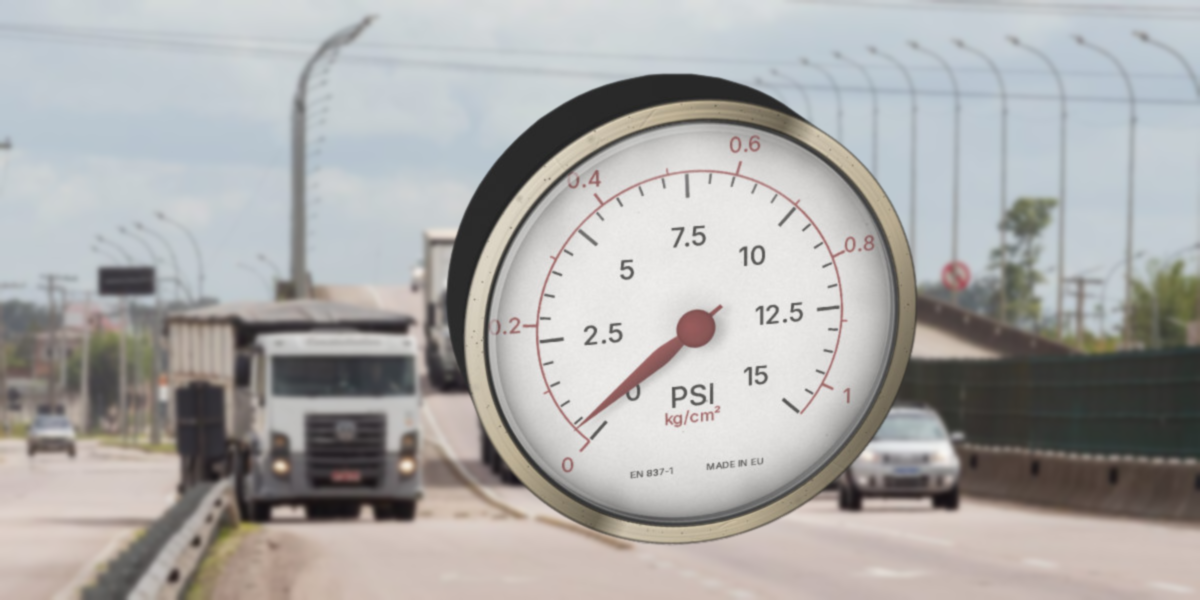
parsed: 0.5 psi
